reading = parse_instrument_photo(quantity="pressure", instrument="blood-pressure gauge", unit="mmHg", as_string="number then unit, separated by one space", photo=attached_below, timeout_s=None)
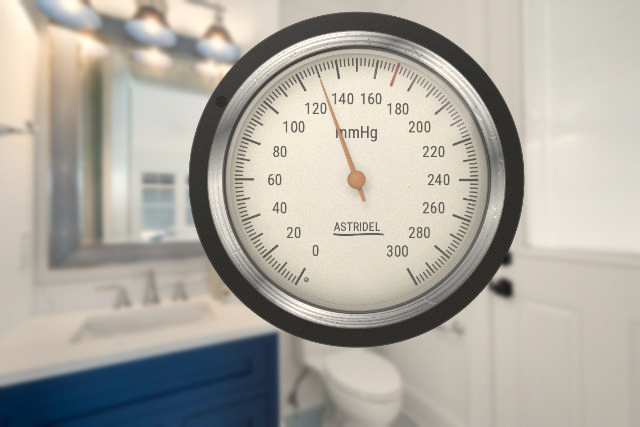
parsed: 130 mmHg
